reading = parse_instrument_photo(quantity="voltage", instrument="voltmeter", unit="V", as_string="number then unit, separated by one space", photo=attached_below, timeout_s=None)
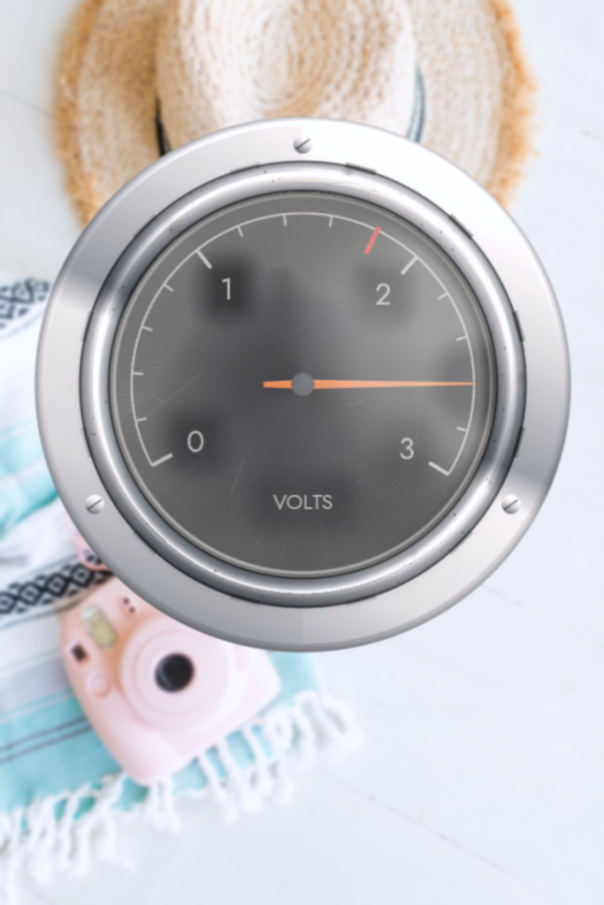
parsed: 2.6 V
